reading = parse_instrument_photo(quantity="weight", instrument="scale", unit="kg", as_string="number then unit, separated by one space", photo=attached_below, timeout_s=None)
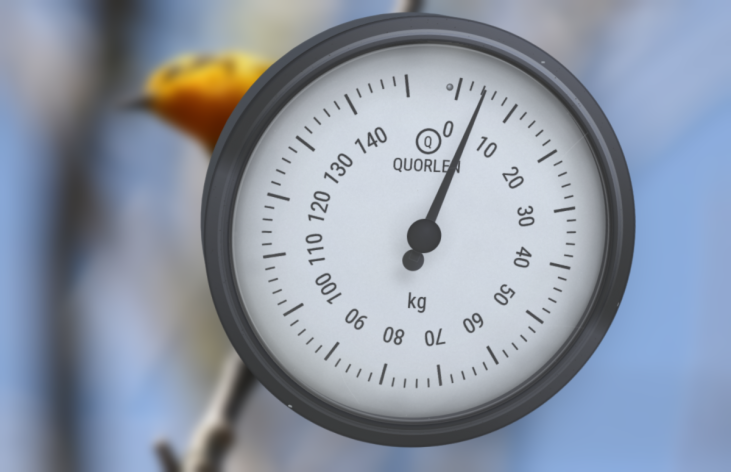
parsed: 4 kg
